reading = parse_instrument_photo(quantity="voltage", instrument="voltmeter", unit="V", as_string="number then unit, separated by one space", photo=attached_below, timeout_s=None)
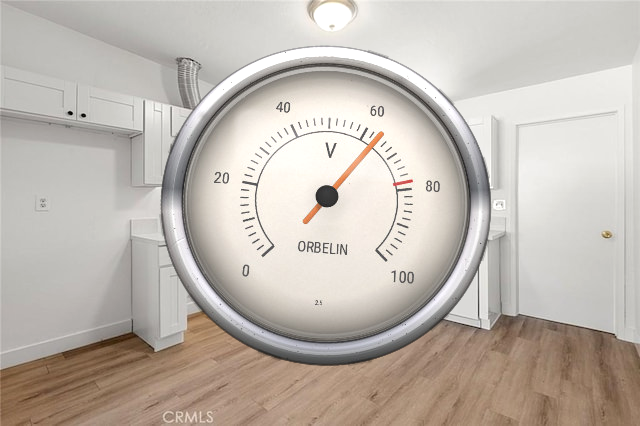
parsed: 64 V
